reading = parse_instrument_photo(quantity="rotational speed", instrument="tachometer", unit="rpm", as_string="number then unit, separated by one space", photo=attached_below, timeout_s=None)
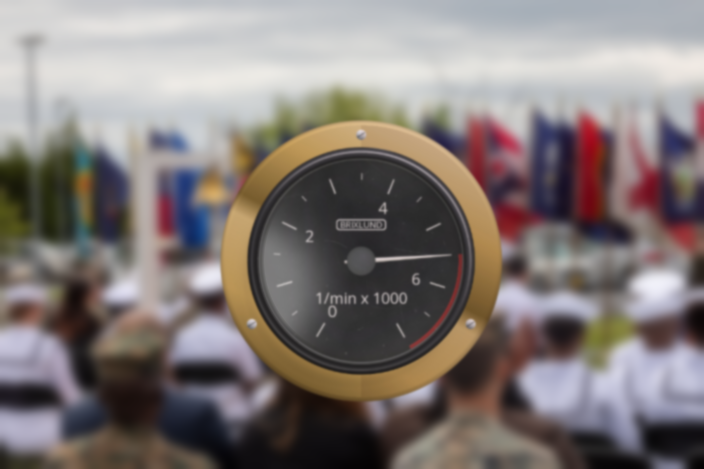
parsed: 5500 rpm
